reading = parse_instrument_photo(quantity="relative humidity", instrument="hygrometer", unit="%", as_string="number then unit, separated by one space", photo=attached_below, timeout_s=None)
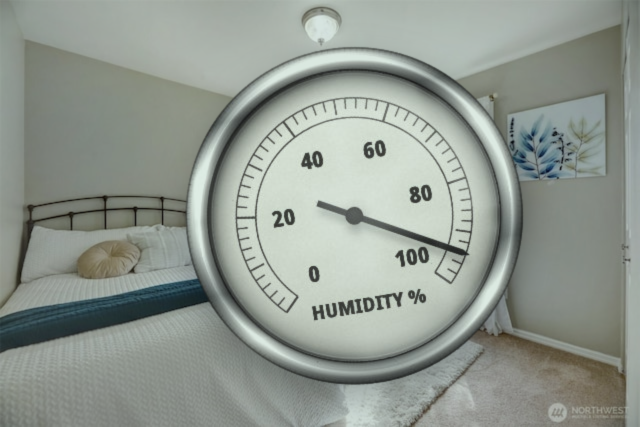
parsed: 94 %
